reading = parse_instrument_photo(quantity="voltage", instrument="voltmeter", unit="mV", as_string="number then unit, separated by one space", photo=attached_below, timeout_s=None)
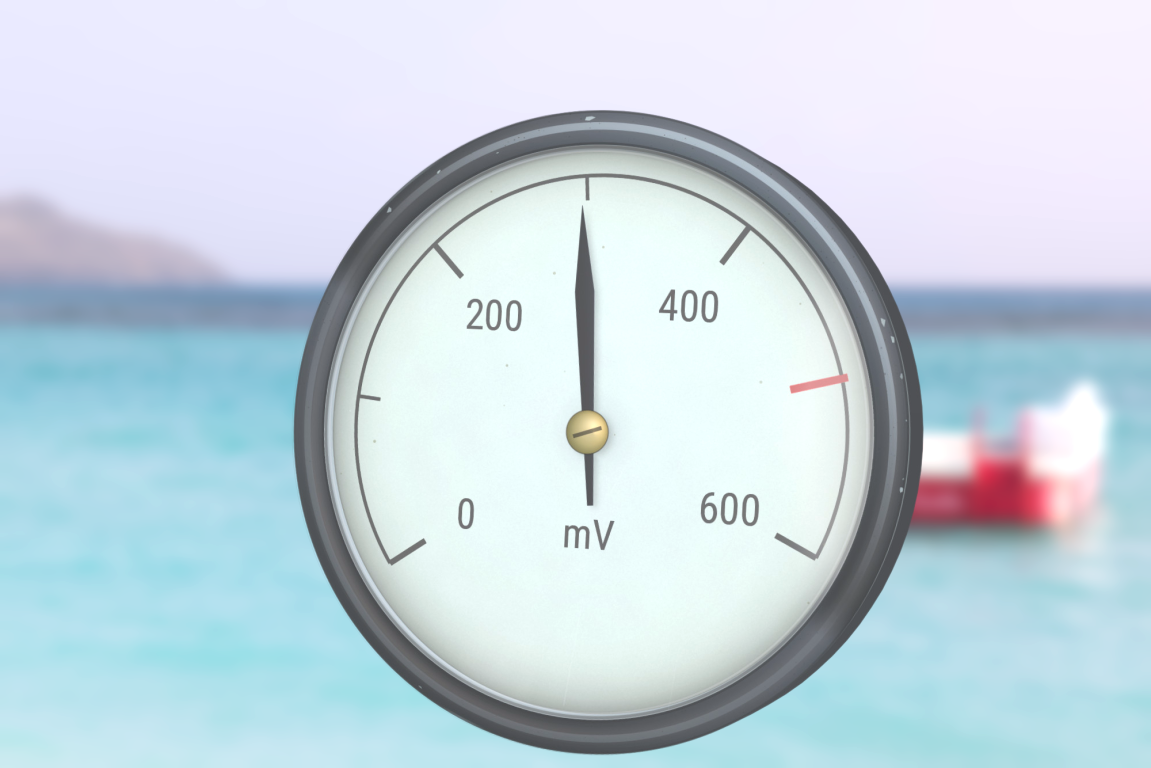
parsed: 300 mV
